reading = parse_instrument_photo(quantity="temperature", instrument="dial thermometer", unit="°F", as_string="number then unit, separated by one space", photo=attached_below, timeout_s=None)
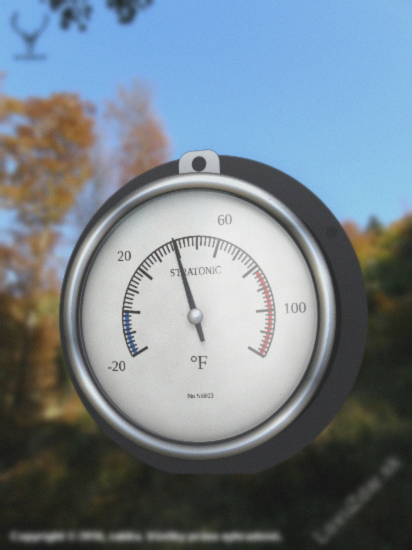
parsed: 40 °F
